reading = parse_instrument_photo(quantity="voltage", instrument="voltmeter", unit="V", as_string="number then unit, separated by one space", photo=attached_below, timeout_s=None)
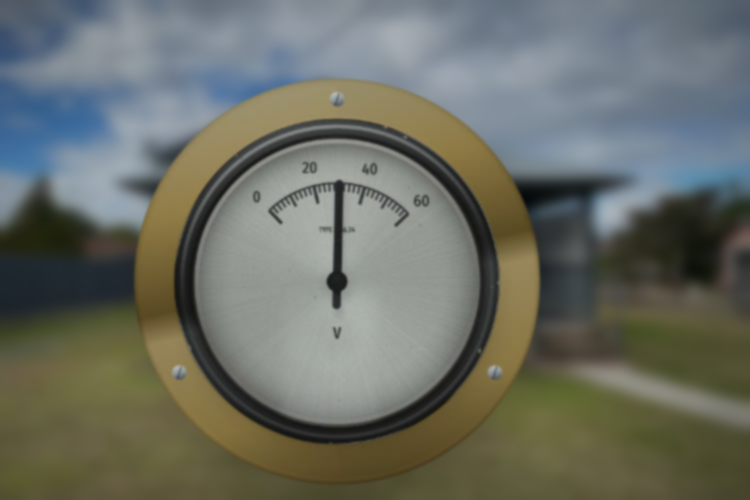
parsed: 30 V
